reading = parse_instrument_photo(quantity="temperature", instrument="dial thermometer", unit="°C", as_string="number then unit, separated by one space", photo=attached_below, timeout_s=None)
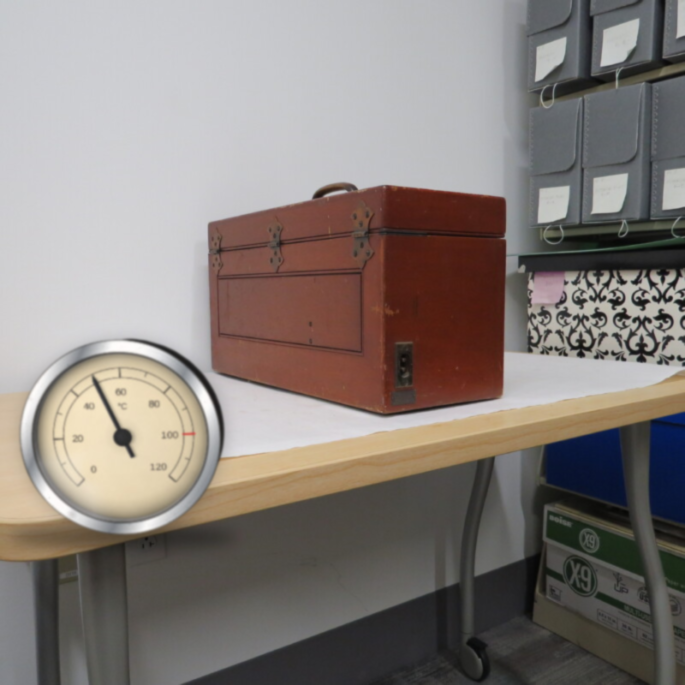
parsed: 50 °C
